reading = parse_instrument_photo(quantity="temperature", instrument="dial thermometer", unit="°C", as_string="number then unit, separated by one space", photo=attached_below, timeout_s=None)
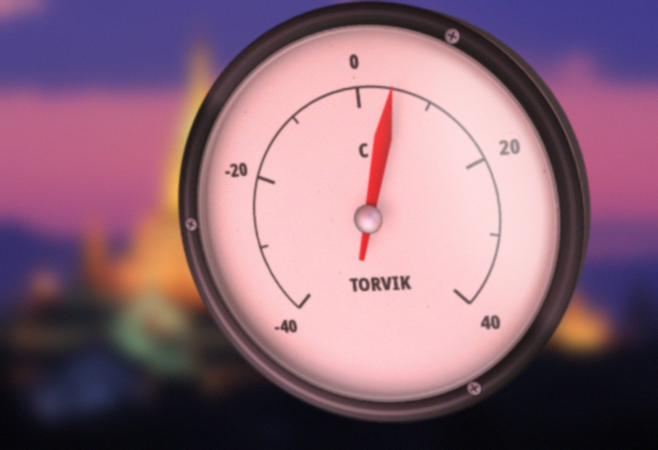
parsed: 5 °C
